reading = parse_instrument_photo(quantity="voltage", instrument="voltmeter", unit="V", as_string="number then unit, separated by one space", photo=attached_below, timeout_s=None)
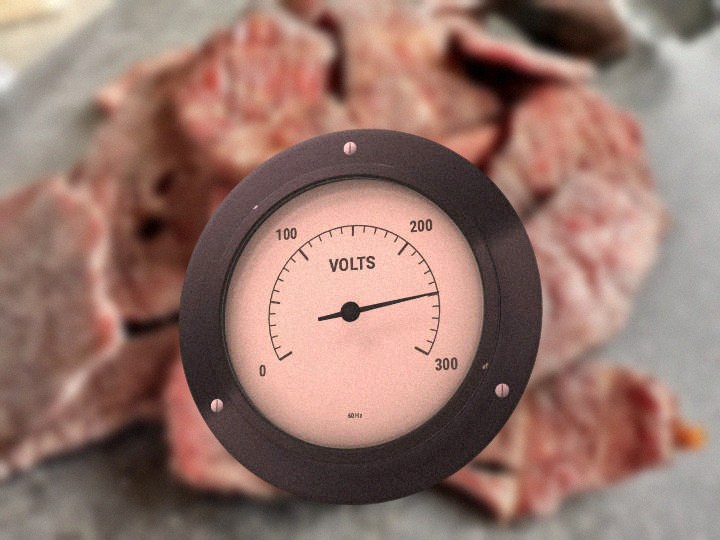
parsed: 250 V
